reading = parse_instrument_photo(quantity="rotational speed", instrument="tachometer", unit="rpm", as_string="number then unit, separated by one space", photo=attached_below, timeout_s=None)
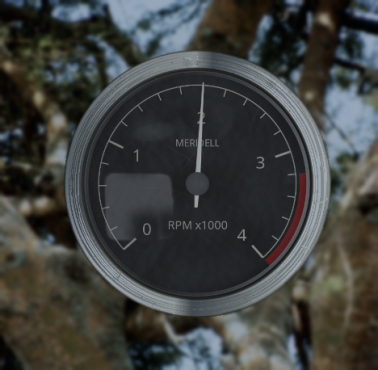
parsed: 2000 rpm
